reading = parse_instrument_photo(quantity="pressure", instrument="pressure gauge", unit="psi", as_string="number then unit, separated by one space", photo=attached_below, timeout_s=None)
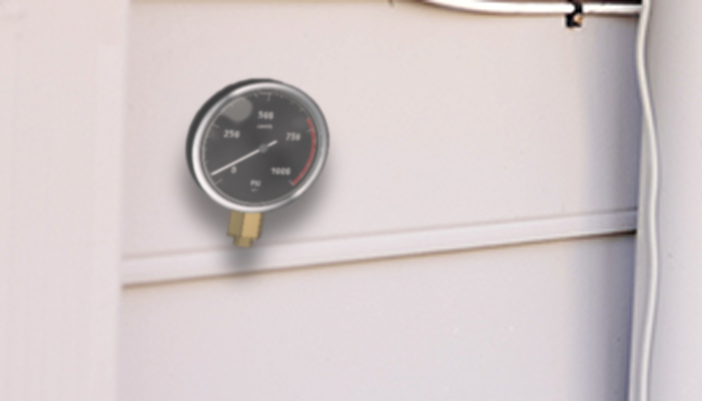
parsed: 50 psi
